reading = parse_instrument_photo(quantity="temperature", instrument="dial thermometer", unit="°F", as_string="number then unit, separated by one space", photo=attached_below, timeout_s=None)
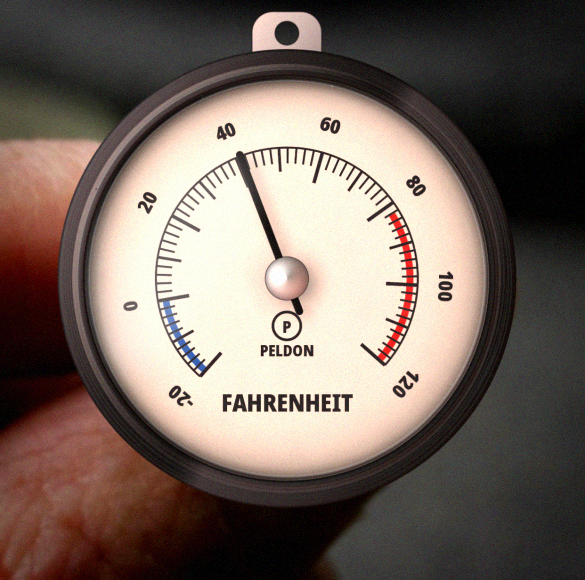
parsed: 41 °F
